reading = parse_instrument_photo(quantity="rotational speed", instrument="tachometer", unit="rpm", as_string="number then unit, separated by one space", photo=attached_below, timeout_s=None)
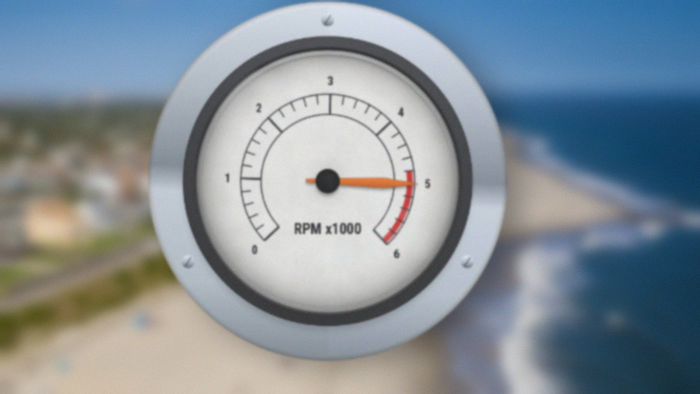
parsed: 5000 rpm
